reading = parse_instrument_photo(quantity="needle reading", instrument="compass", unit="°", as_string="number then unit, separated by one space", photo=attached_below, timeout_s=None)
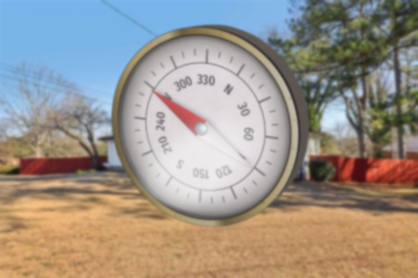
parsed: 270 °
